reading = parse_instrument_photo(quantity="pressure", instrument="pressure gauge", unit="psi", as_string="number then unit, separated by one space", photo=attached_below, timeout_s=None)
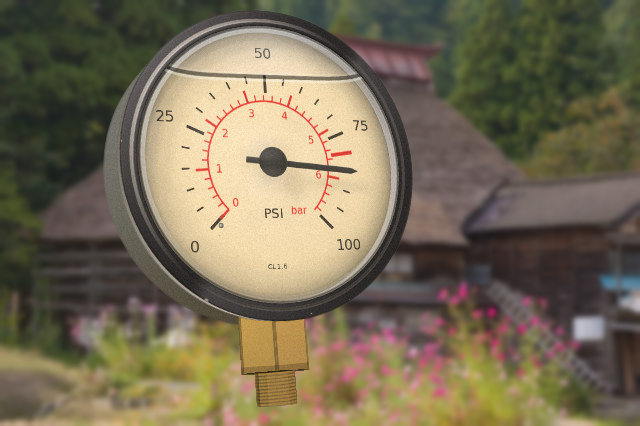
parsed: 85 psi
